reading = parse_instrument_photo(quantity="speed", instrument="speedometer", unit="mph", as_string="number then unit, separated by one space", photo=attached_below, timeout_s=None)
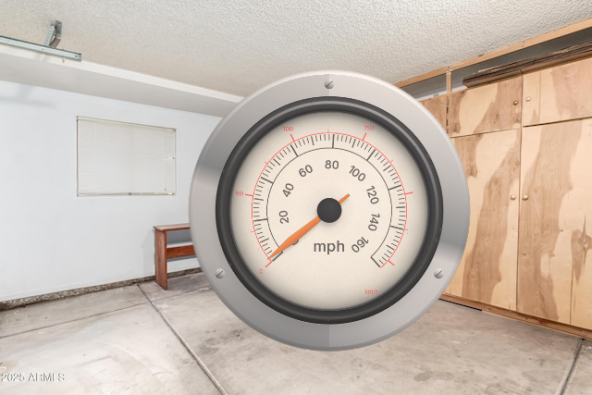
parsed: 2 mph
